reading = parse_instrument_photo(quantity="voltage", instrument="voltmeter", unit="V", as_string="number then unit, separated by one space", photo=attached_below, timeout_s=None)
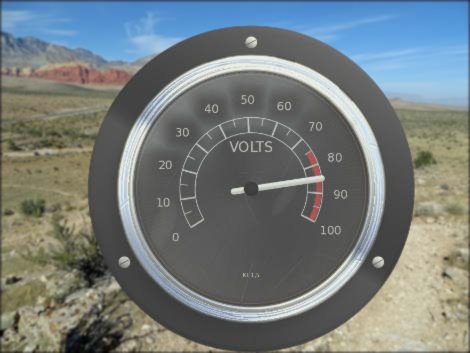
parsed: 85 V
